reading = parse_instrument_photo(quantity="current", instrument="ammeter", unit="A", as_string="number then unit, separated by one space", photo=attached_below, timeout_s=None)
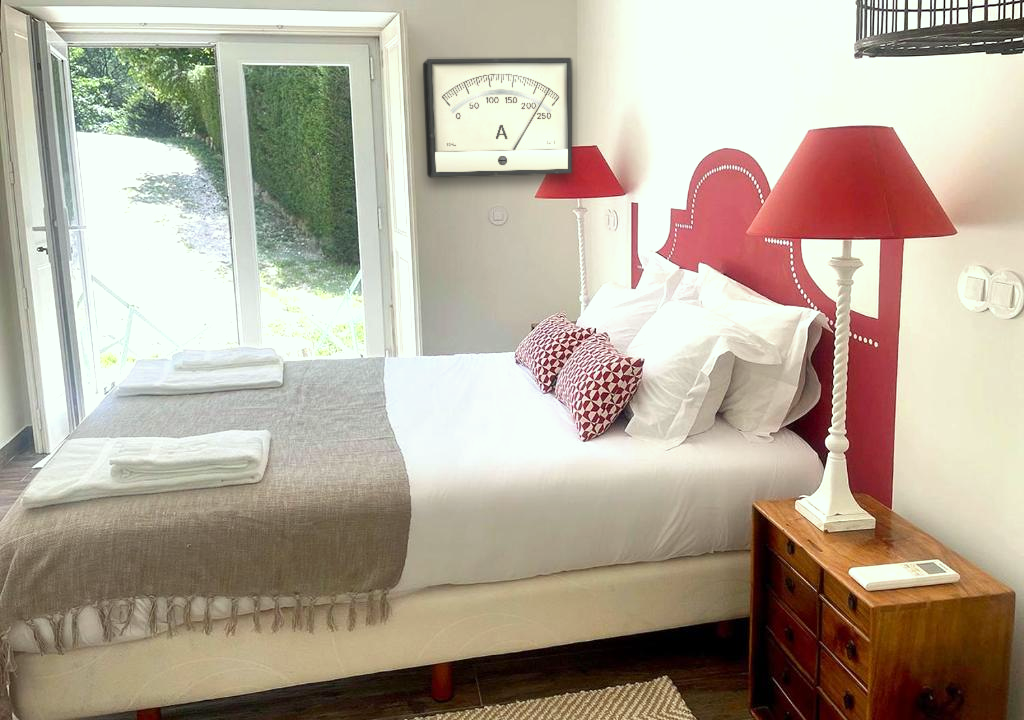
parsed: 225 A
